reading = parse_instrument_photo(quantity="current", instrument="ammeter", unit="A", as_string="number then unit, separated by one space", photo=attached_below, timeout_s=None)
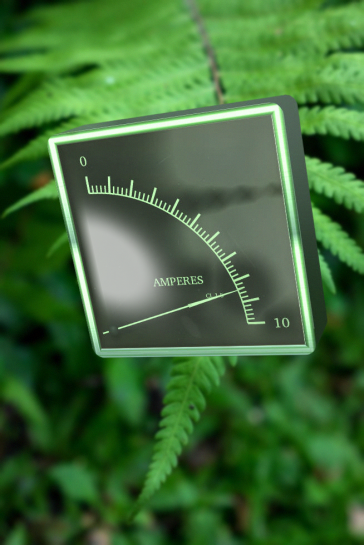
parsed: 8.4 A
